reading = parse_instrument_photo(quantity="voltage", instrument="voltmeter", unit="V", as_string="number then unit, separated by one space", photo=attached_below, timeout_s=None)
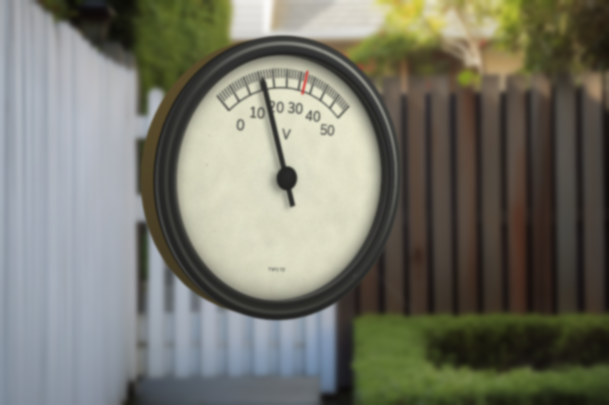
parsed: 15 V
